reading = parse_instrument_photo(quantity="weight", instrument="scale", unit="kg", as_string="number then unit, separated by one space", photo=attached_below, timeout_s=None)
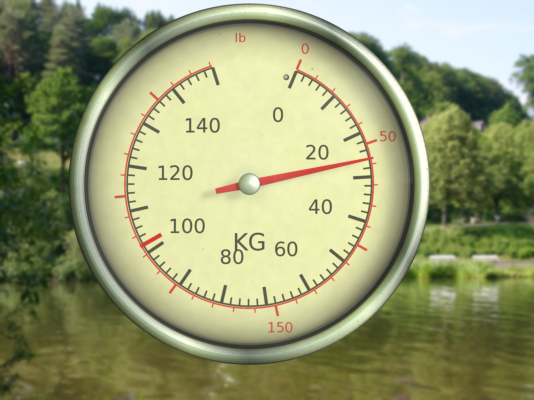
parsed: 26 kg
